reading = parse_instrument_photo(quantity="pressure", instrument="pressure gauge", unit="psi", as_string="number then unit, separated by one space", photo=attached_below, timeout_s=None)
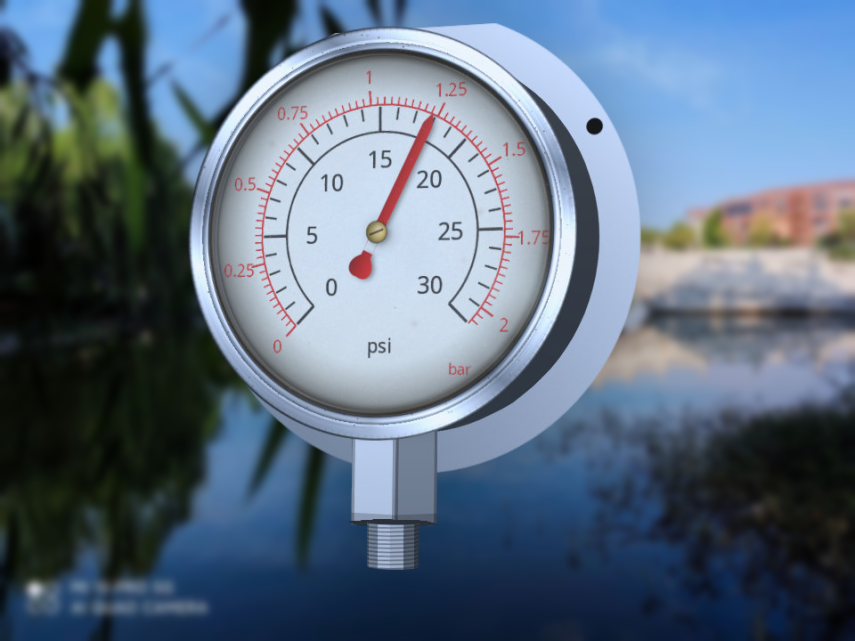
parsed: 18 psi
